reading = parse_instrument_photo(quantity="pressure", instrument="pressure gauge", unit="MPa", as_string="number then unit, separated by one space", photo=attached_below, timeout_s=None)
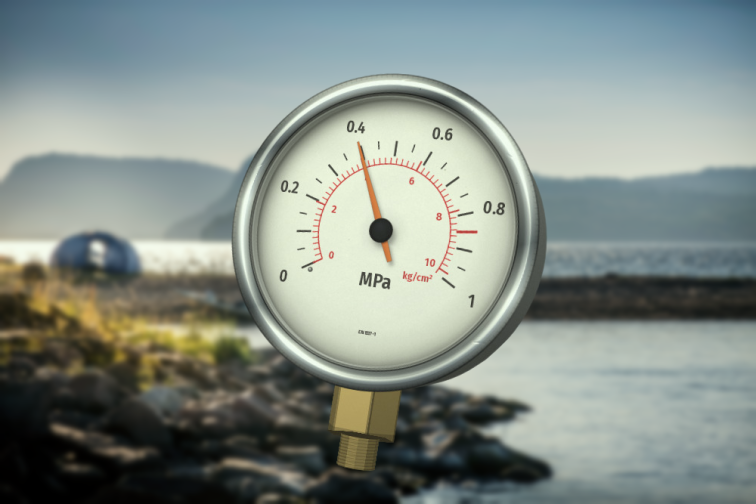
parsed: 0.4 MPa
